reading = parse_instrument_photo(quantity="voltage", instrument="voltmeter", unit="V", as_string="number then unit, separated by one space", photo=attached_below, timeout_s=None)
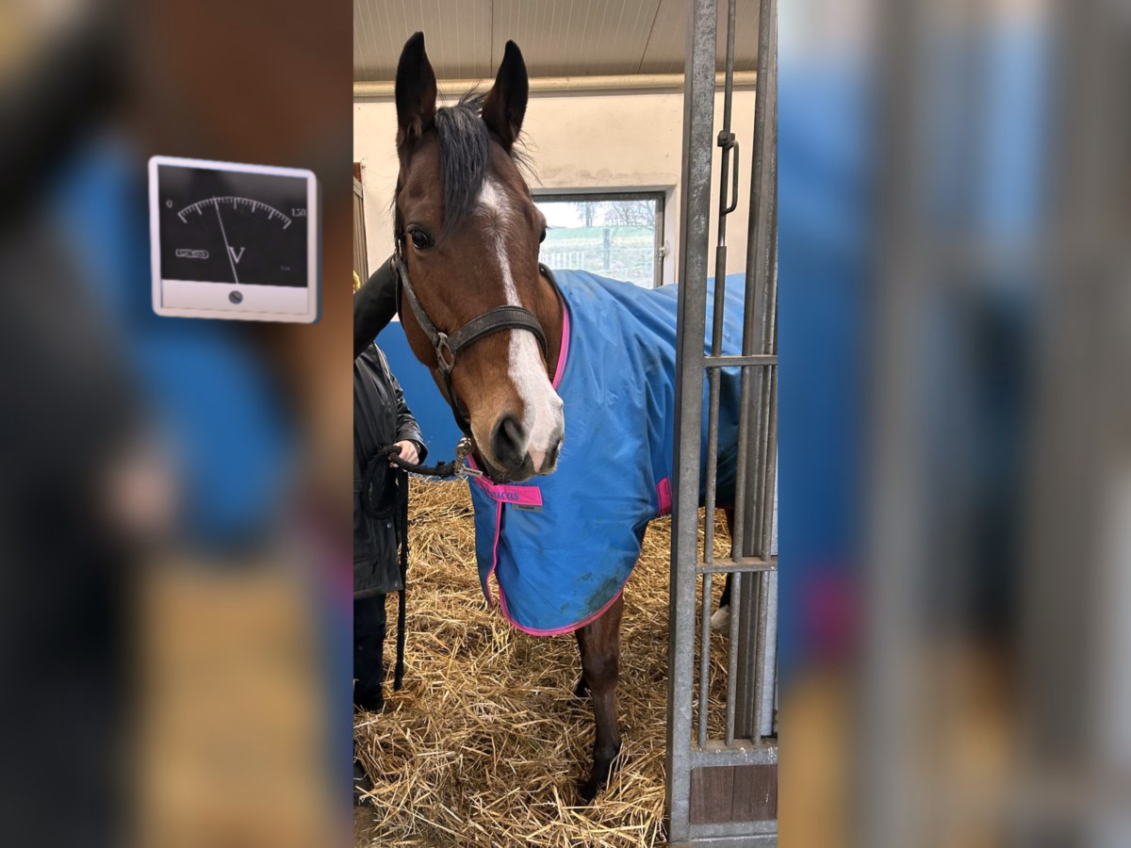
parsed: 50 V
